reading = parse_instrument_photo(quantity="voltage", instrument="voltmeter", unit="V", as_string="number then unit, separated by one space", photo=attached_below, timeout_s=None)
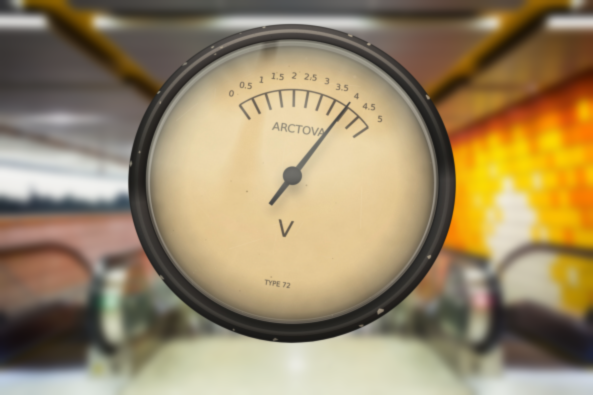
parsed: 4 V
